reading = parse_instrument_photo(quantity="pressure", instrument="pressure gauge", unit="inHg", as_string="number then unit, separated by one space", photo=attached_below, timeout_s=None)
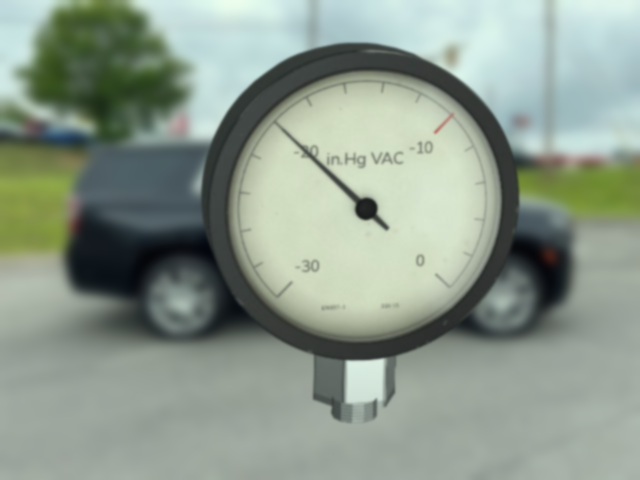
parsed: -20 inHg
